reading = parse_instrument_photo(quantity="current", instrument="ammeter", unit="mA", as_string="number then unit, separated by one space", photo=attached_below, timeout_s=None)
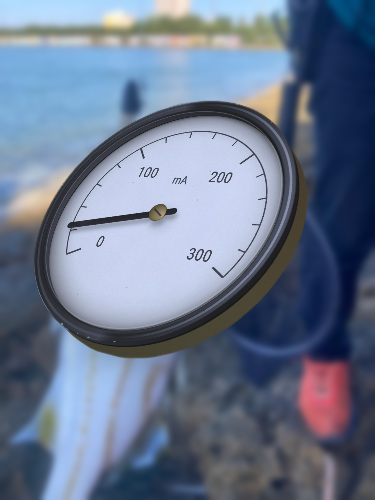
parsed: 20 mA
